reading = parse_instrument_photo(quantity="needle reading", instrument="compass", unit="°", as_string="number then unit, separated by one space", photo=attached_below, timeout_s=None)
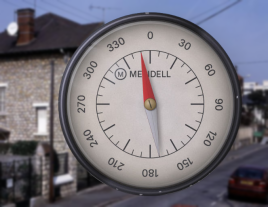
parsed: 350 °
